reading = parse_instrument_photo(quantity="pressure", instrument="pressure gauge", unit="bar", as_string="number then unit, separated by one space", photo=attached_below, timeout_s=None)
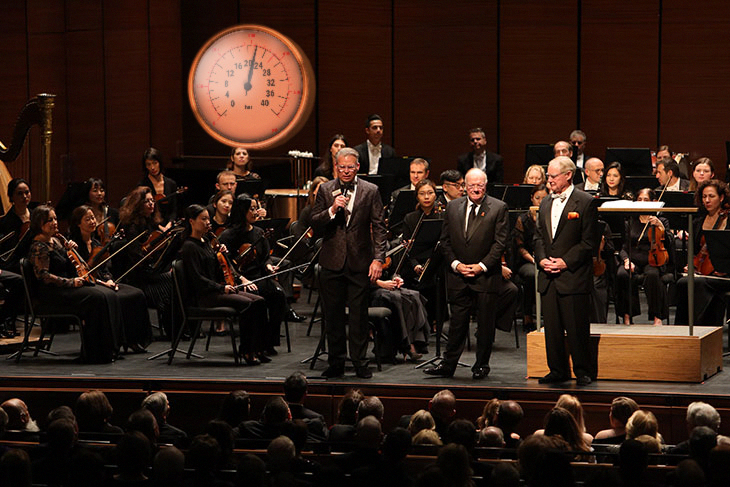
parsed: 22 bar
